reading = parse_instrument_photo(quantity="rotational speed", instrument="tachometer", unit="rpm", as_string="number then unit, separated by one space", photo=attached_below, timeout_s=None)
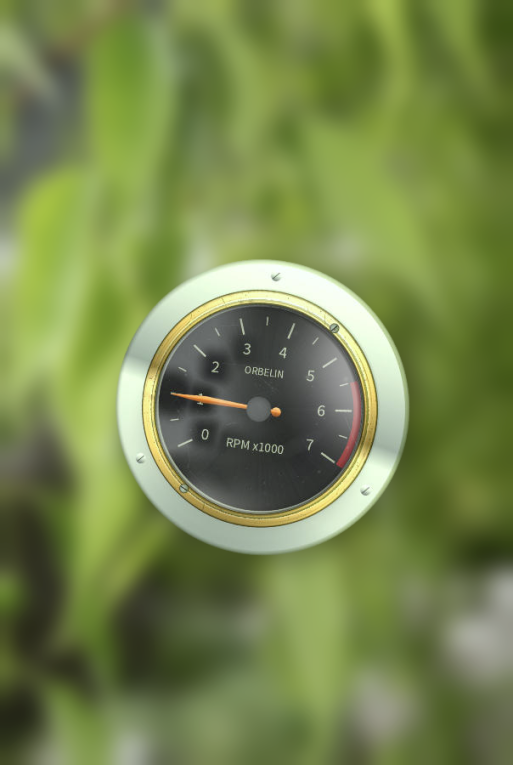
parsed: 1000 rpm
